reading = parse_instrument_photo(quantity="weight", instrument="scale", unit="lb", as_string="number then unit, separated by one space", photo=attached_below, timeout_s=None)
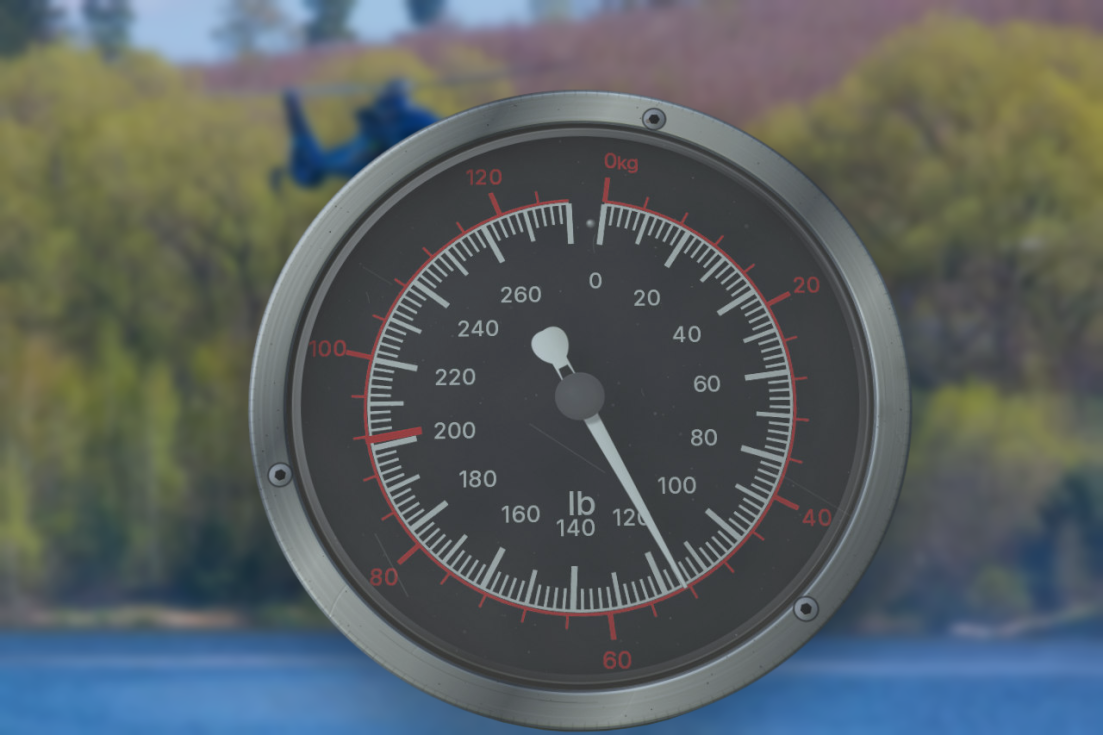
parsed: 116 lb
